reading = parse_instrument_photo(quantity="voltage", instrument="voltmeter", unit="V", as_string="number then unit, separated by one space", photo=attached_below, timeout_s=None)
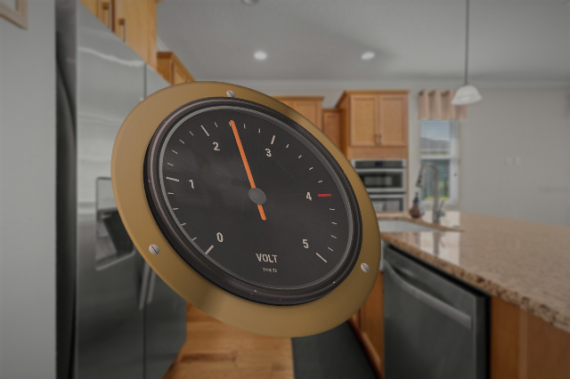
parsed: 2.4 V
